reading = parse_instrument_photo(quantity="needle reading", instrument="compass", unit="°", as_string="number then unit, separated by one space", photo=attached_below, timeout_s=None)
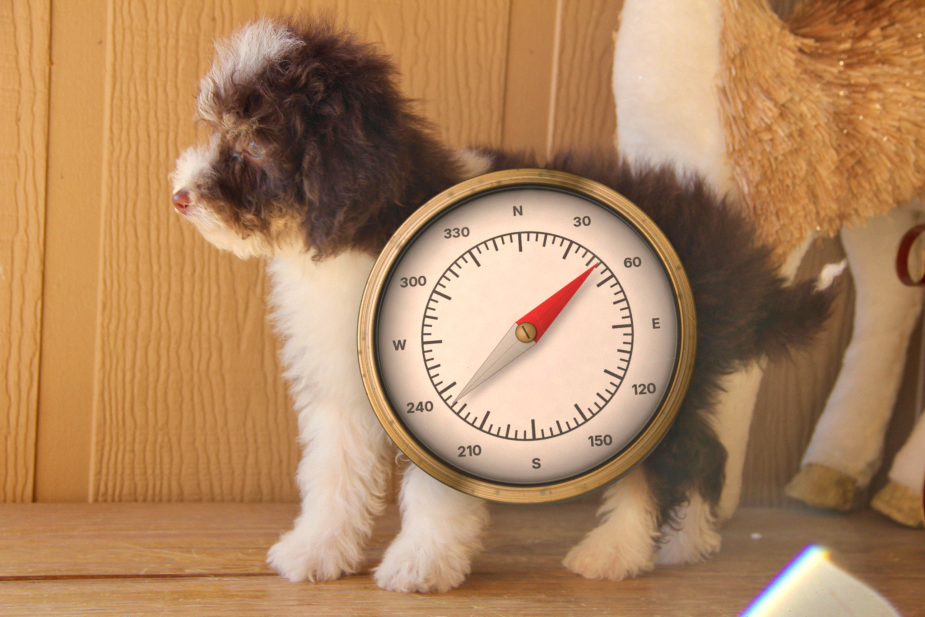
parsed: 50 °
